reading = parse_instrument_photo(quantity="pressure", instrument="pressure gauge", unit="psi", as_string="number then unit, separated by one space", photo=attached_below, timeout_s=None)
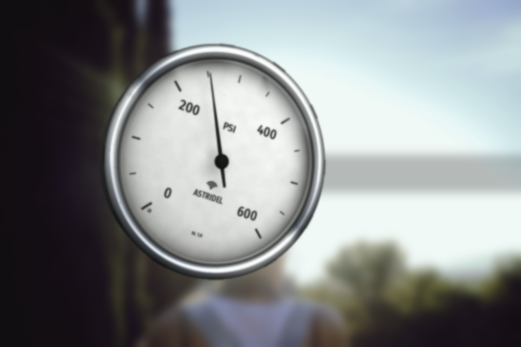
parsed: 250 psi
